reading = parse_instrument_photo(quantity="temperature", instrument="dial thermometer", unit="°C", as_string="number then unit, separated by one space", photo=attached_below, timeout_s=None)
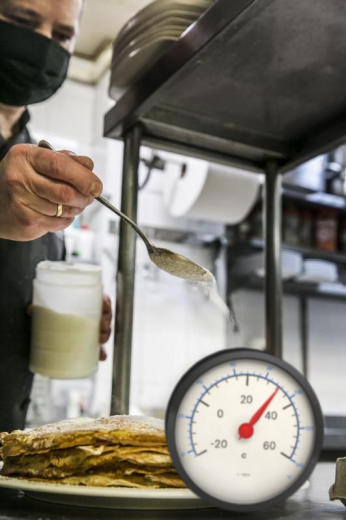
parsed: 32 °C
